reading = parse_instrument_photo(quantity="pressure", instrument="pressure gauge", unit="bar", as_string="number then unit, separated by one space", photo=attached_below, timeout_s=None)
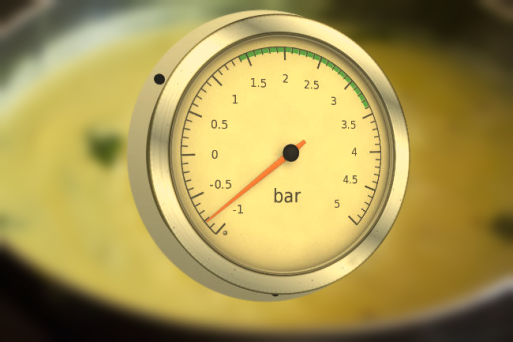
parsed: -0.8 bar
